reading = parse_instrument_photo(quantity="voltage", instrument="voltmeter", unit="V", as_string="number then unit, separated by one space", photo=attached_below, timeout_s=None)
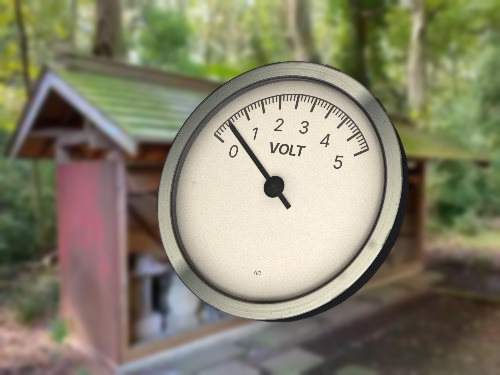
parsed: 0.5 V
